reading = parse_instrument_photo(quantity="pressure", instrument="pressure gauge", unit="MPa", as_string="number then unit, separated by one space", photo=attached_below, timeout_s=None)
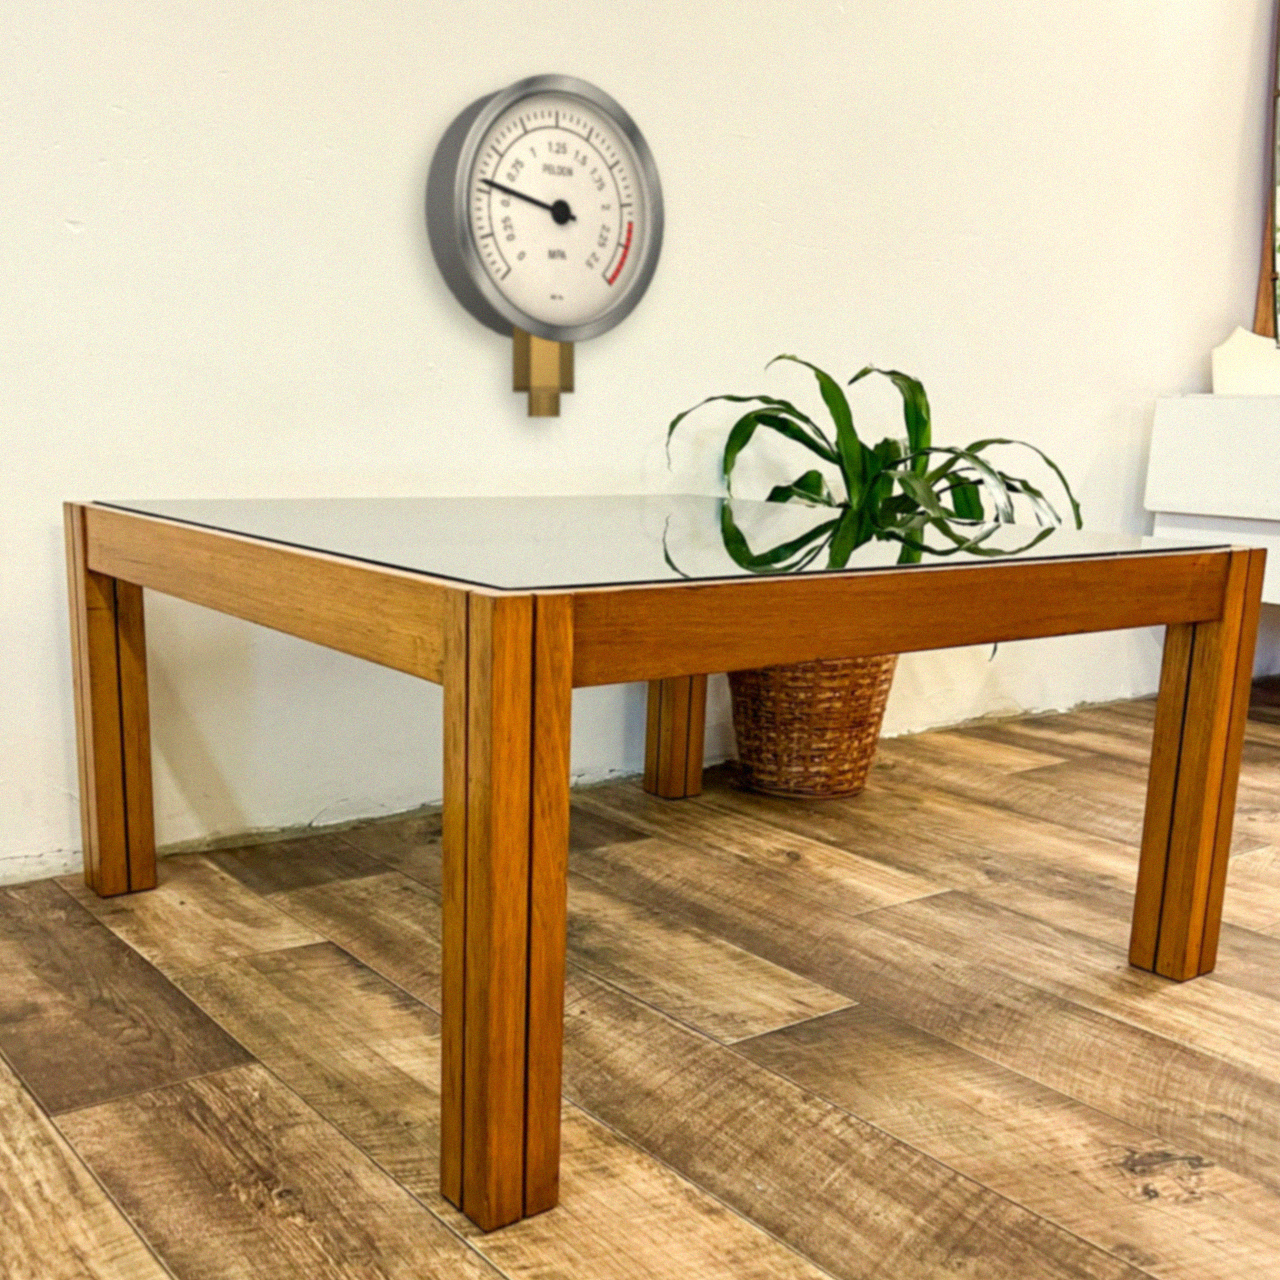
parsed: 0.55 MPa
